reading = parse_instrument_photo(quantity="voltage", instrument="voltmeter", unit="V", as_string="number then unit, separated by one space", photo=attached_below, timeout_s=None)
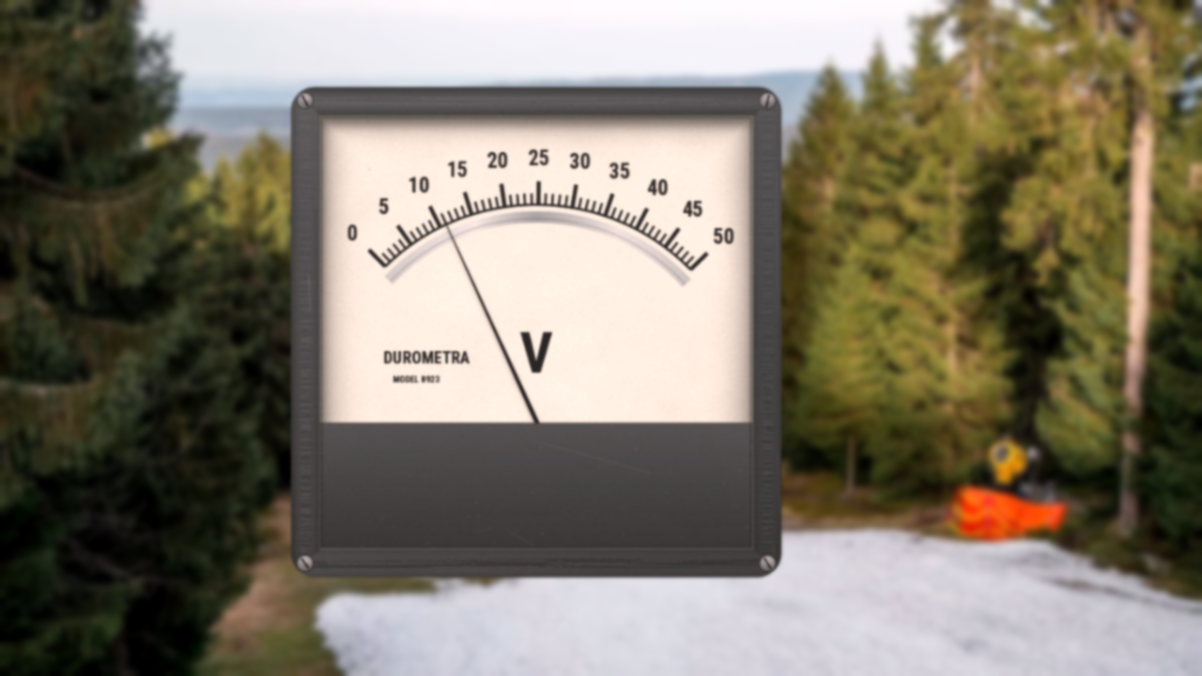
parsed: 11 V
